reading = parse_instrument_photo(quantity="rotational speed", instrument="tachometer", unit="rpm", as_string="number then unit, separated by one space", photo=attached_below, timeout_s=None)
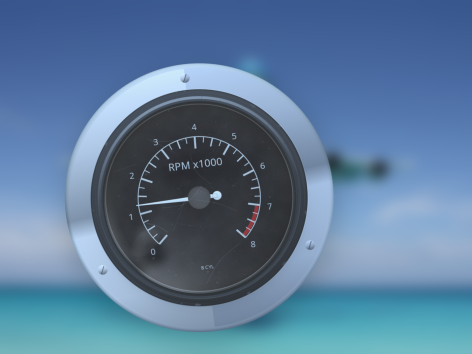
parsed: 1250 rpm
